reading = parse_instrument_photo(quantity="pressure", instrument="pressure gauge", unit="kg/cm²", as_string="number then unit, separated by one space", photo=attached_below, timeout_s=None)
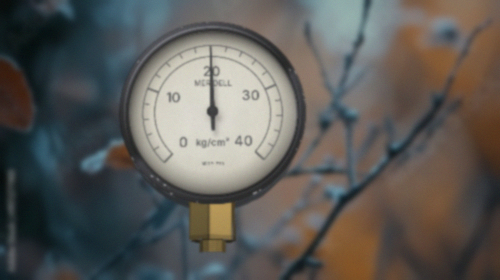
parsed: 20 kg/cm²
